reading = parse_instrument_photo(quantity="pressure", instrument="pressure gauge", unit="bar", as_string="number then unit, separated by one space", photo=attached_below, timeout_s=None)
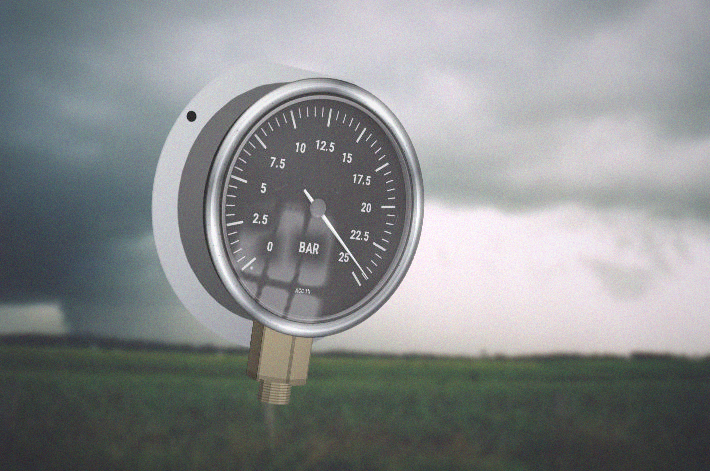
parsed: 24.5 bar
